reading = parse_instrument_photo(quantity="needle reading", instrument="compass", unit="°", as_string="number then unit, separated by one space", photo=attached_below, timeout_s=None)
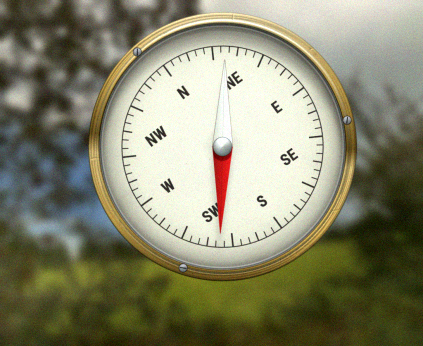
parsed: 217.5 °
